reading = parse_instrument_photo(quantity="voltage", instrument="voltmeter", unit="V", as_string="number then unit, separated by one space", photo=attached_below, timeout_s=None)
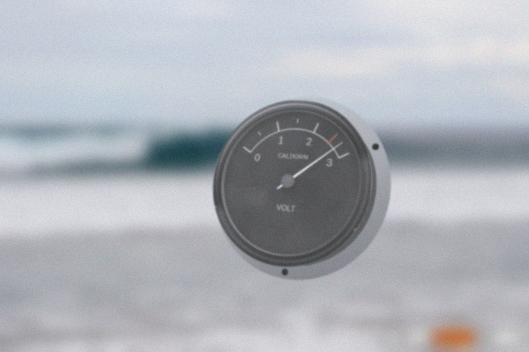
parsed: 2.75 V
